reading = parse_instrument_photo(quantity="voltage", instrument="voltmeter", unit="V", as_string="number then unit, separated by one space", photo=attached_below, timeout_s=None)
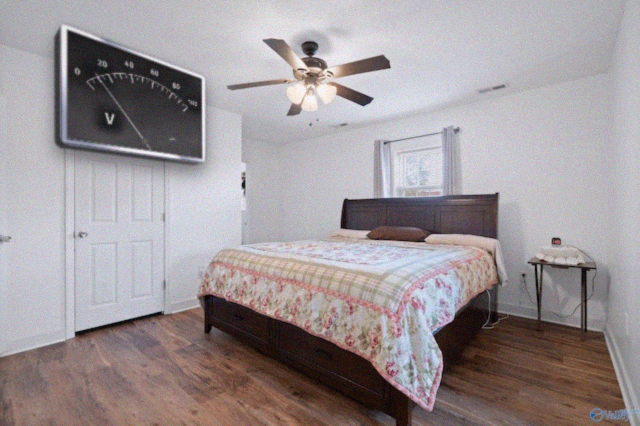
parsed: 10 V
